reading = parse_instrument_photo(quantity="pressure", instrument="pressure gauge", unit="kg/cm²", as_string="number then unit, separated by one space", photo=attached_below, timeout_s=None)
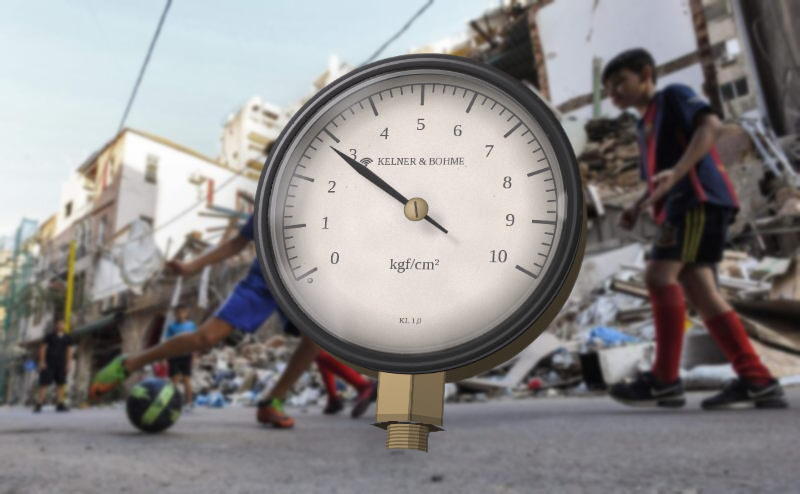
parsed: 2.8 kg/cm²
